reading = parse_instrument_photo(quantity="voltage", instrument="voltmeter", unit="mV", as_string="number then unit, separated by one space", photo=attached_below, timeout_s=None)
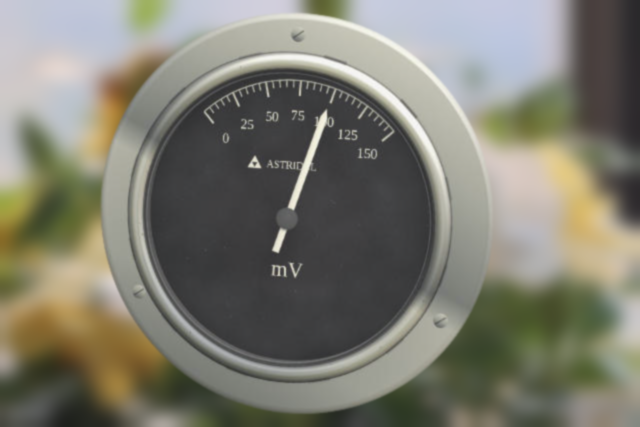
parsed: 100 mV
